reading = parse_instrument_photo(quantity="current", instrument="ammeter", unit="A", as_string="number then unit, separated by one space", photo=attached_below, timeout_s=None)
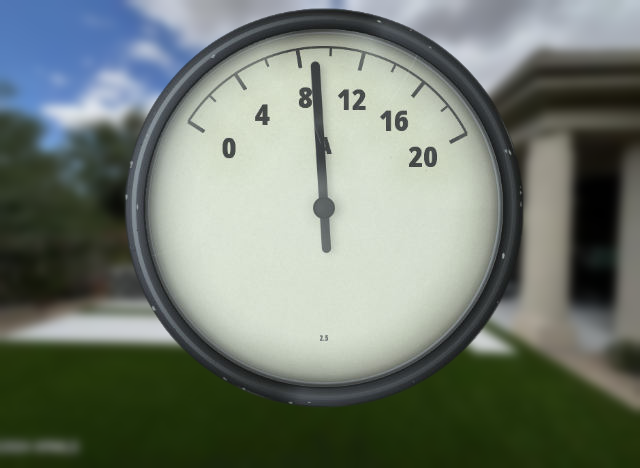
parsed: 9 A
